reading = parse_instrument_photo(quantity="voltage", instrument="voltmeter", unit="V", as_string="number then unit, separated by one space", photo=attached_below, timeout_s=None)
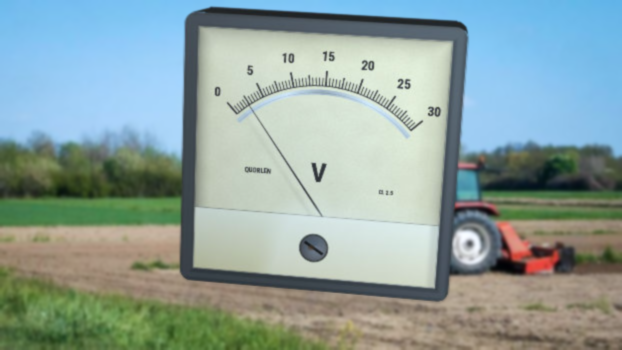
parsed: 2.5 V
